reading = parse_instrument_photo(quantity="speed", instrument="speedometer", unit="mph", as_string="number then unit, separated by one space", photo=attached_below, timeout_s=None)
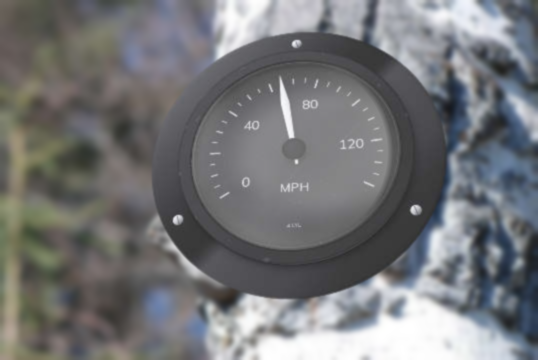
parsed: 65 mph
